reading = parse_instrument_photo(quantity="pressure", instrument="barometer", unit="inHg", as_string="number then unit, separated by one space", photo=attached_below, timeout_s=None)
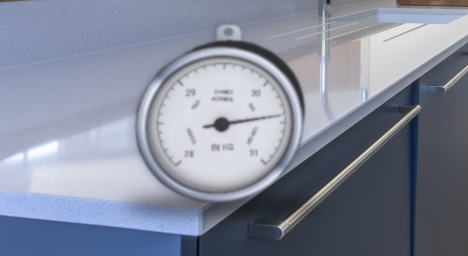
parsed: 30.4 inHg
